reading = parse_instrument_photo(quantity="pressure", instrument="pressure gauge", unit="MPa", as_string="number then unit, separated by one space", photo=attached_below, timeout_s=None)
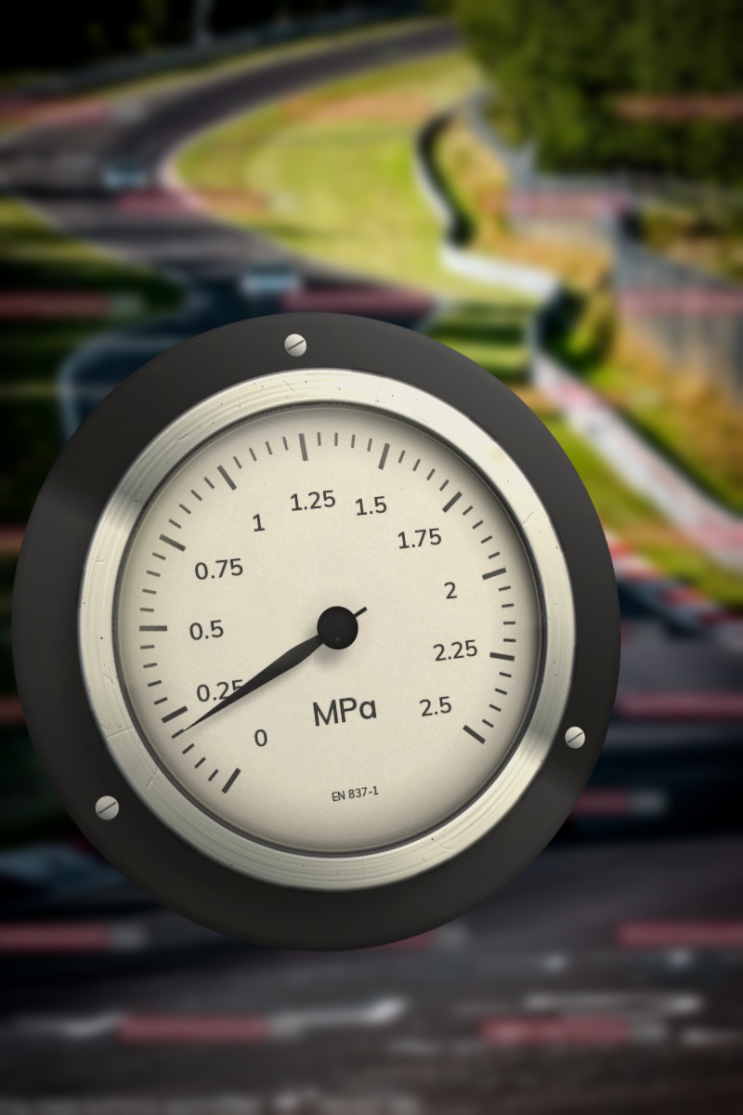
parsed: 0.2 MPa
